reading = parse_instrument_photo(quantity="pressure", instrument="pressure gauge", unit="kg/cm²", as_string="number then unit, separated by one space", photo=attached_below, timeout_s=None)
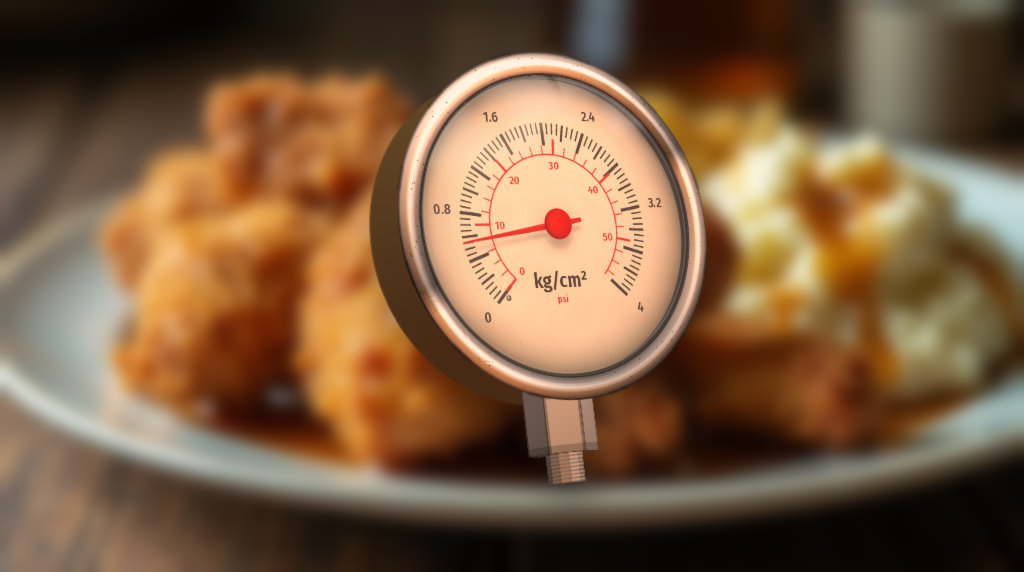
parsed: 0.55 kg/cm²
